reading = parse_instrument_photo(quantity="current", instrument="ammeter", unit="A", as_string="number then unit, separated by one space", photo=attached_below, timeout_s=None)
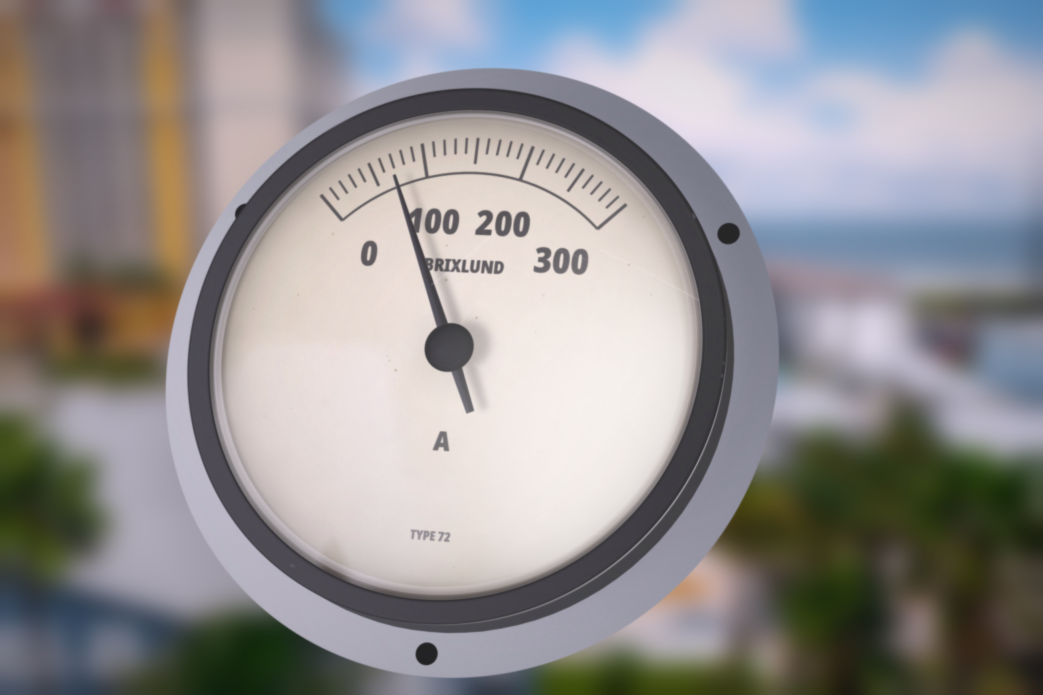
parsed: 70 A
